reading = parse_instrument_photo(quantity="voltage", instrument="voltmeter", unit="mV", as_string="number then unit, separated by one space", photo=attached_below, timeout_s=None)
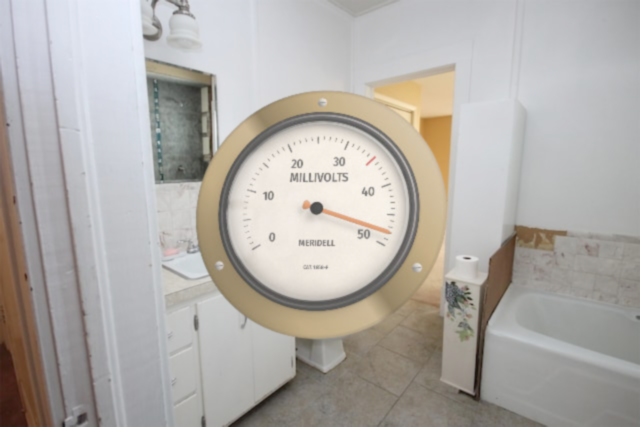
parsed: 48 mV
